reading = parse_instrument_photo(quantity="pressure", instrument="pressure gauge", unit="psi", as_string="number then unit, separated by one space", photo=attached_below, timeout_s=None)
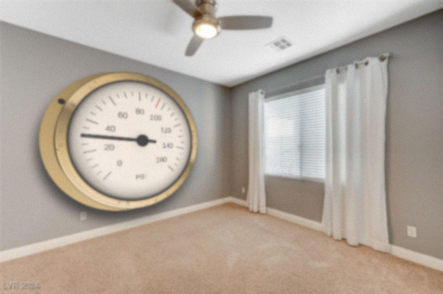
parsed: 30 psi
